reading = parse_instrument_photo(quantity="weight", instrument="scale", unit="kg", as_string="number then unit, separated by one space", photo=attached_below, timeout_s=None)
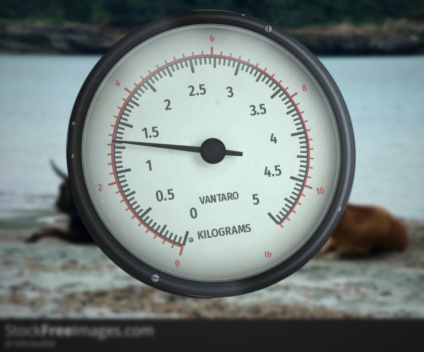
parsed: 1.3 kg
